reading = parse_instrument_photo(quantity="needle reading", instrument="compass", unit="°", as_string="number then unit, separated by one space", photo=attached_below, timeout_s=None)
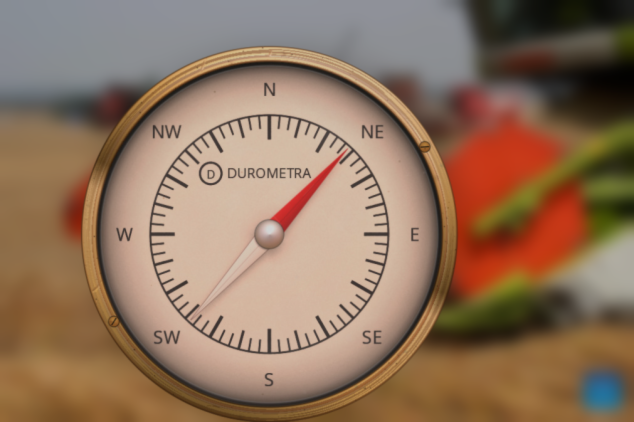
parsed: 42.5 °
